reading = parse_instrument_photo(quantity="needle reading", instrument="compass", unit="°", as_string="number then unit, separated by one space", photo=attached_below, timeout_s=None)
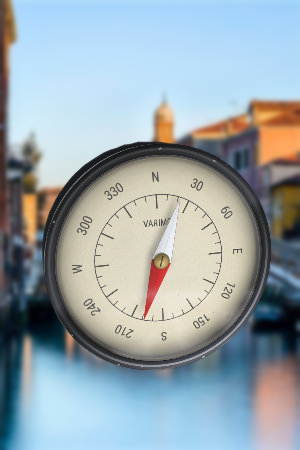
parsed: 200 °
